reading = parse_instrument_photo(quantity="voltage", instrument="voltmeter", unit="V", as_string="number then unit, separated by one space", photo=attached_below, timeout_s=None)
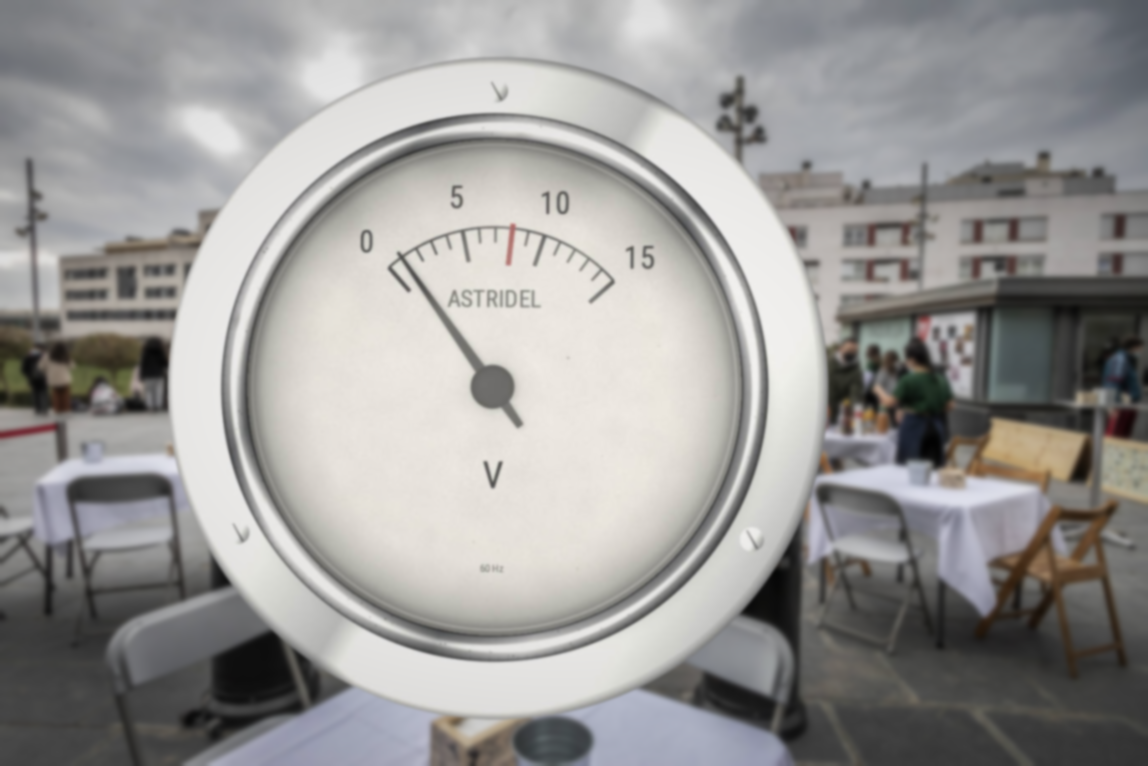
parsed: 1 V
